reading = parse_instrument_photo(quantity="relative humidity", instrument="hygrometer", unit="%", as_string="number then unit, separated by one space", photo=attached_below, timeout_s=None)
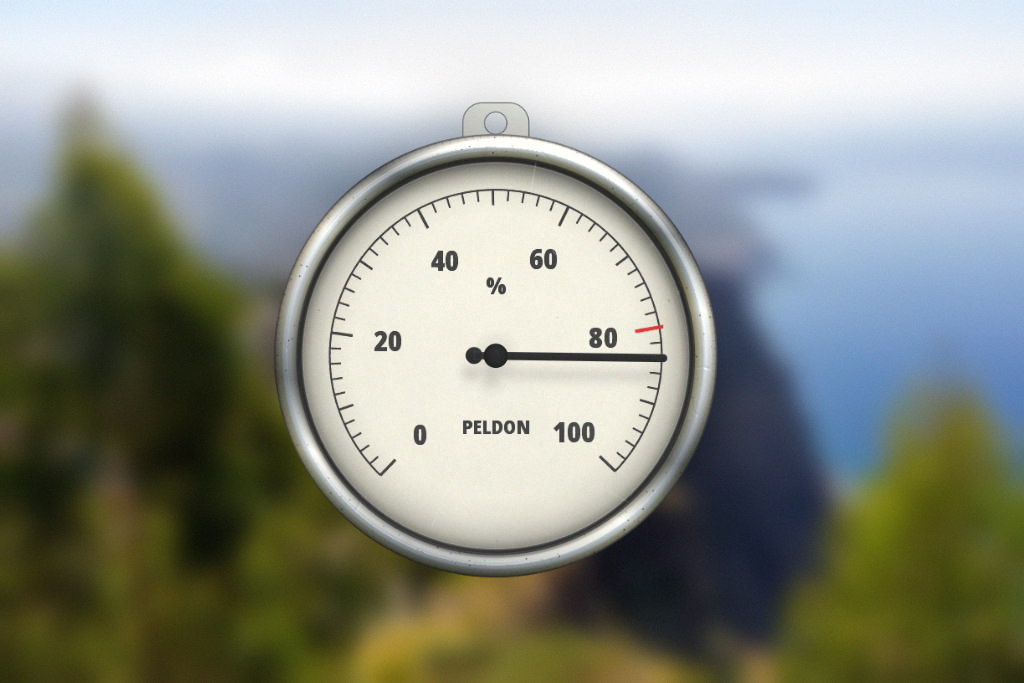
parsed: 84 %
